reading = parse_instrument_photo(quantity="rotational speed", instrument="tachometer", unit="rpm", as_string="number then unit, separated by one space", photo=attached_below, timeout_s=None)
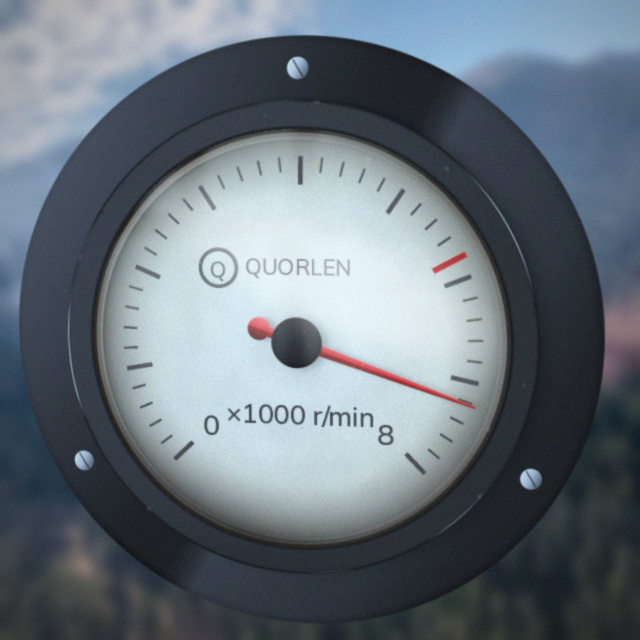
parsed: 7200 rpm
